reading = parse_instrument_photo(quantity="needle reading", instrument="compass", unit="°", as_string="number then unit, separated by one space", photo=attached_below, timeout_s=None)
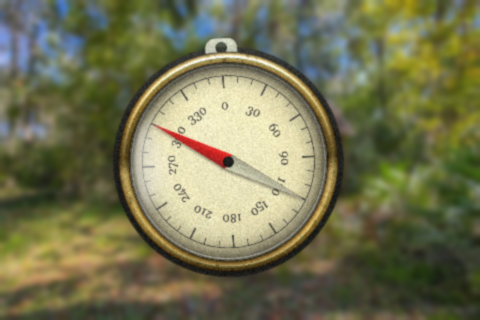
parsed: 300 °
